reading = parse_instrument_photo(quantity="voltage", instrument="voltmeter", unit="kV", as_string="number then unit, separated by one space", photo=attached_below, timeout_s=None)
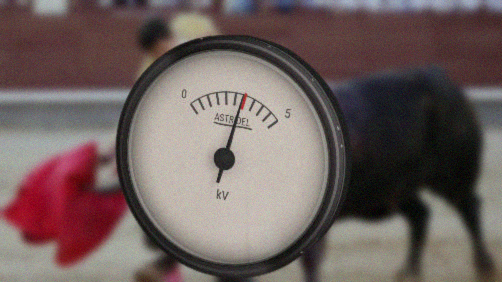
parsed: 3 kV
